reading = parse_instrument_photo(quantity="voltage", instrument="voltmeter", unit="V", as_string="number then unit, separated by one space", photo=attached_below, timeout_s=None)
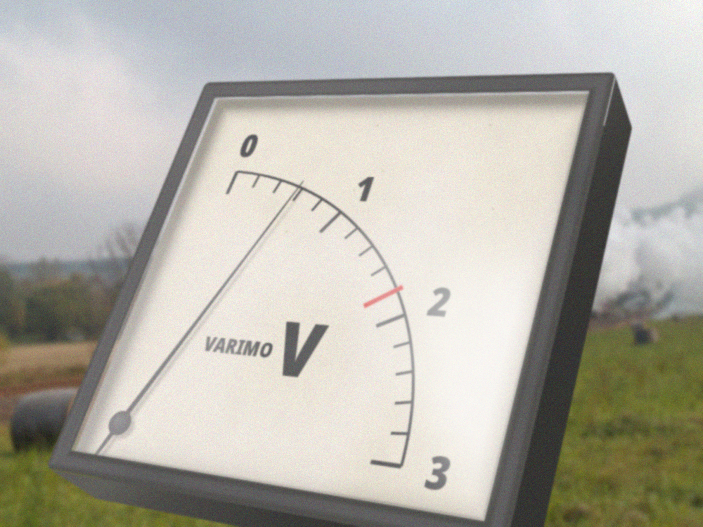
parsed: 0.6 V
